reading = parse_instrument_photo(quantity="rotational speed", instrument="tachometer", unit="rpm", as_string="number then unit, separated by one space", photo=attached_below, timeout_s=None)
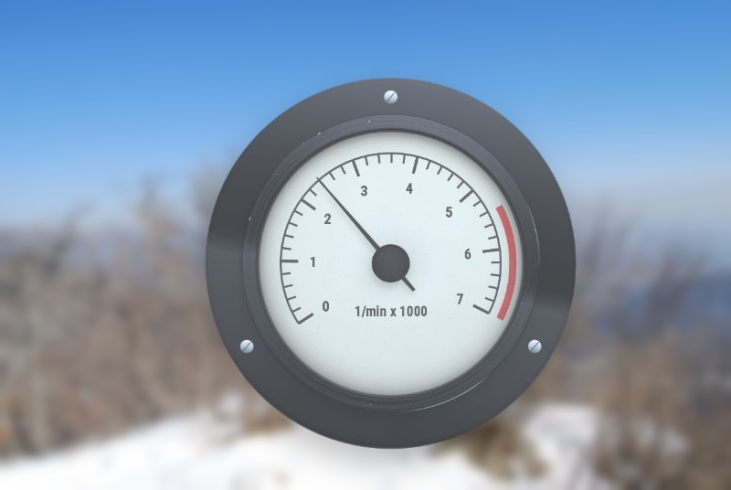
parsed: 2400 rpm
